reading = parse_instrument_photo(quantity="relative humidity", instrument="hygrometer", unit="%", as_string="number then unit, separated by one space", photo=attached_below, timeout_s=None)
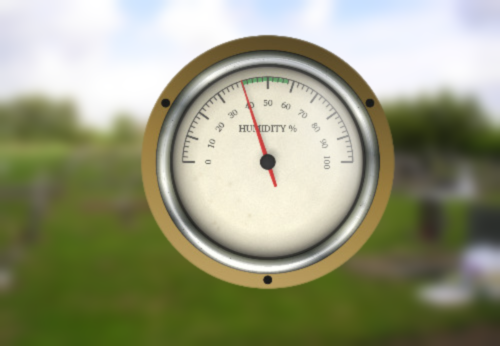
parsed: 40 %
